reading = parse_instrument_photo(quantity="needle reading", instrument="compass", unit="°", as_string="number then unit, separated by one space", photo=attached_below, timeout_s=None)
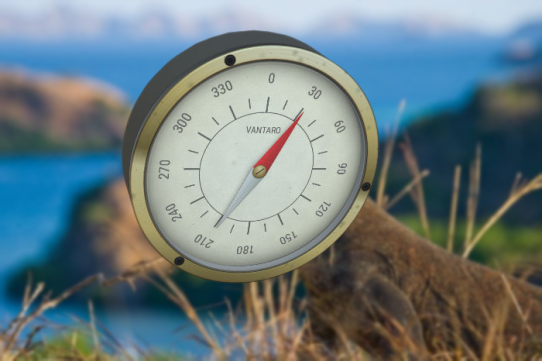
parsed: 30 °
